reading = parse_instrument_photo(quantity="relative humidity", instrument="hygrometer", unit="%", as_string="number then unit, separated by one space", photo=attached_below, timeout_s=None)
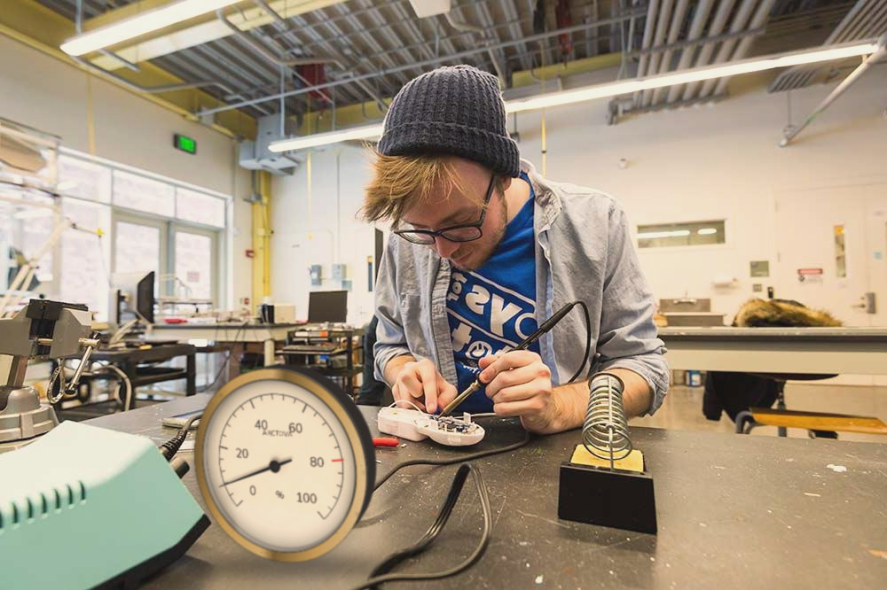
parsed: 8 %
